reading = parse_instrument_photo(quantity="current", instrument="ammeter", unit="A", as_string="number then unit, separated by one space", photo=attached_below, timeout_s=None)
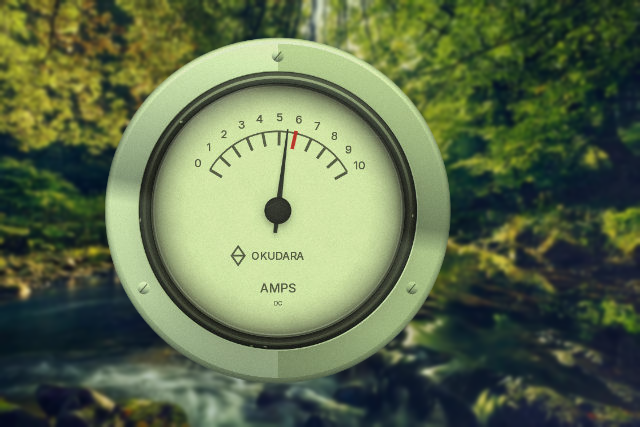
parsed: 5.5 A
